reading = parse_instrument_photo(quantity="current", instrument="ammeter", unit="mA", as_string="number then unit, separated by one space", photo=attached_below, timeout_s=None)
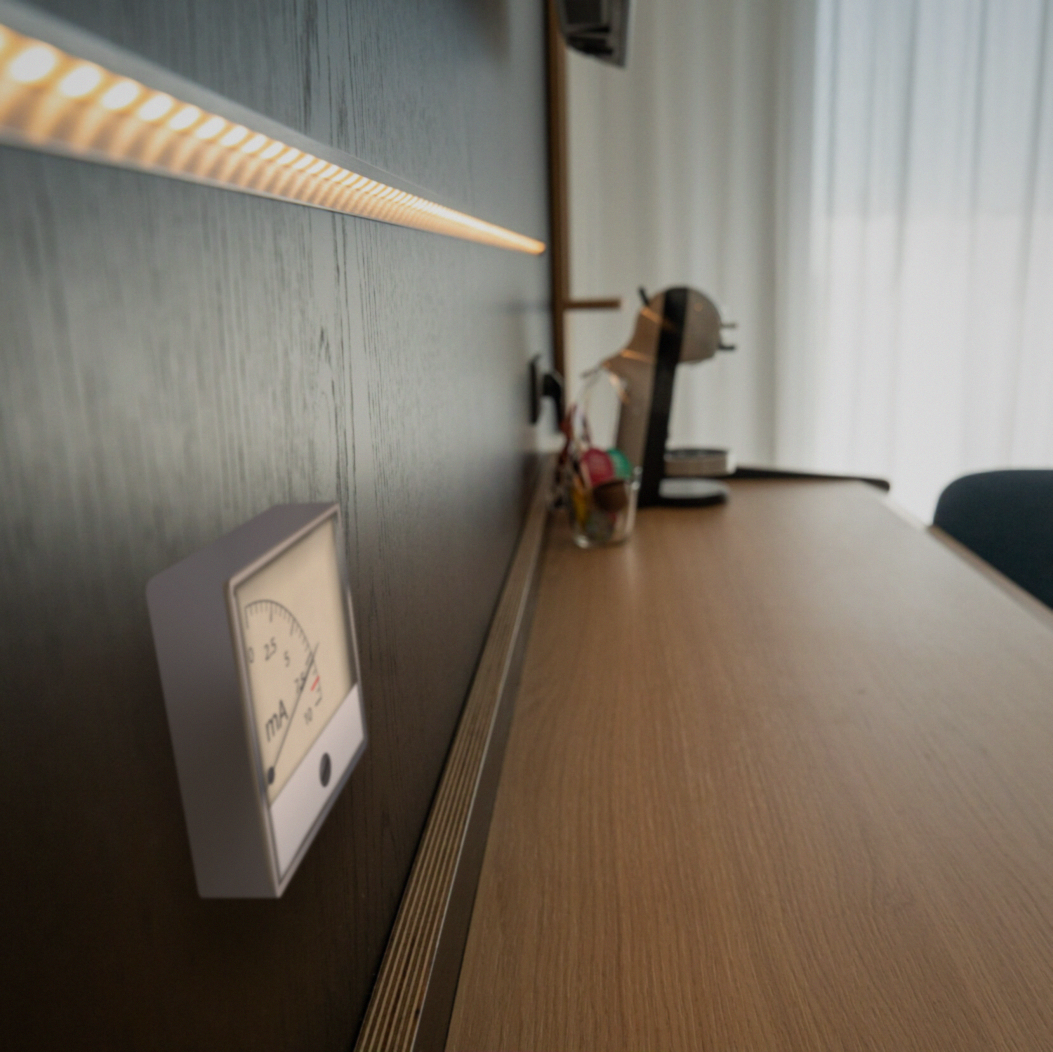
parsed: 7.5 mA
